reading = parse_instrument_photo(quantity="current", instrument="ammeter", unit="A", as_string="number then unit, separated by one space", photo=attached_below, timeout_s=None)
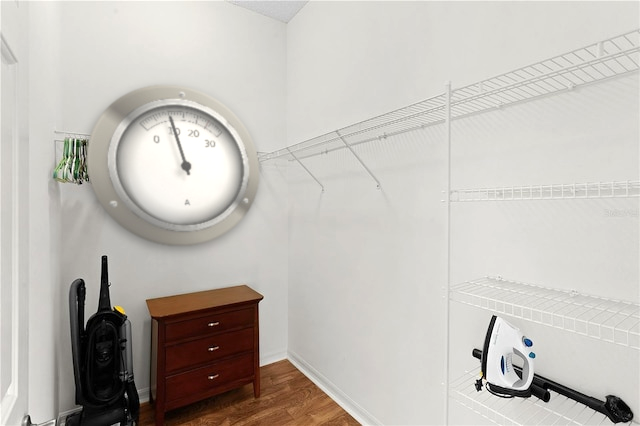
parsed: 10 A
